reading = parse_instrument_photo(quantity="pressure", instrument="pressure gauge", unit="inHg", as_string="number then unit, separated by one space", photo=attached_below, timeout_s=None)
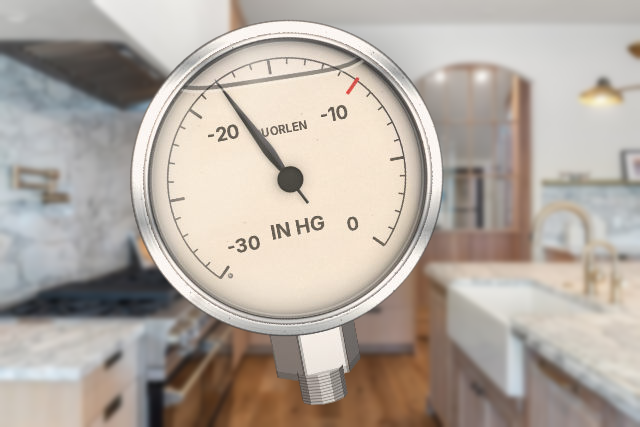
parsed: -18 inHg
